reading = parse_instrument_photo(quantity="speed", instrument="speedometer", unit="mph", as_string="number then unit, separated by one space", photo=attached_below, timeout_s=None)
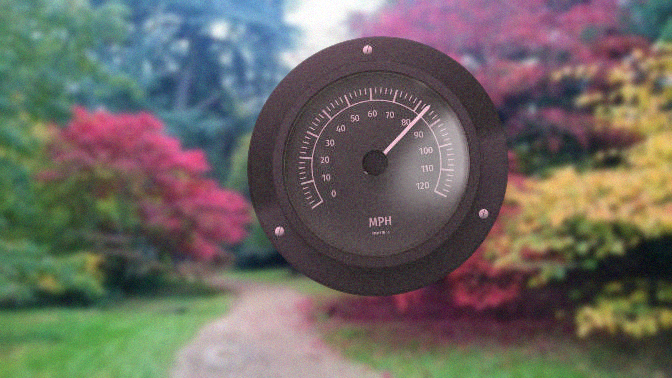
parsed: 84 mph
